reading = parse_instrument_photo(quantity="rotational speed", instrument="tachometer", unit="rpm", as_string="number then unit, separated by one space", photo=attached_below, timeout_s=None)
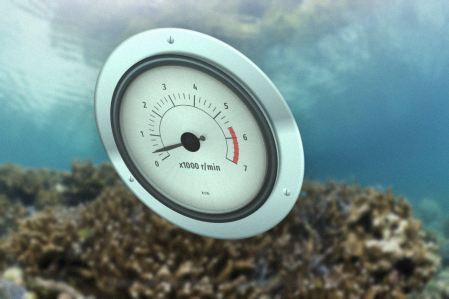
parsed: 400 rpm
